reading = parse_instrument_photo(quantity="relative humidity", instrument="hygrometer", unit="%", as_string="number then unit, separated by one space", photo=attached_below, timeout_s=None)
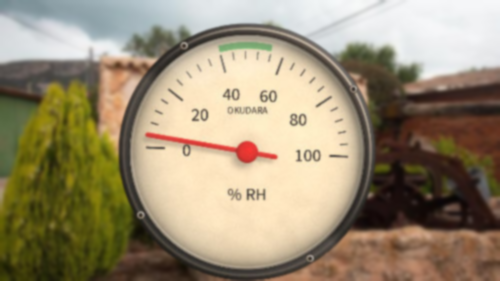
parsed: 4 %
